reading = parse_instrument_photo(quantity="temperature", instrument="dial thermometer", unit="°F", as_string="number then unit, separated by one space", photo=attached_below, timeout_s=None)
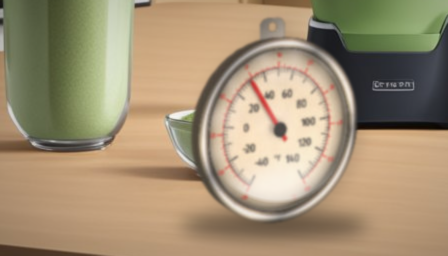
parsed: 30 °F
